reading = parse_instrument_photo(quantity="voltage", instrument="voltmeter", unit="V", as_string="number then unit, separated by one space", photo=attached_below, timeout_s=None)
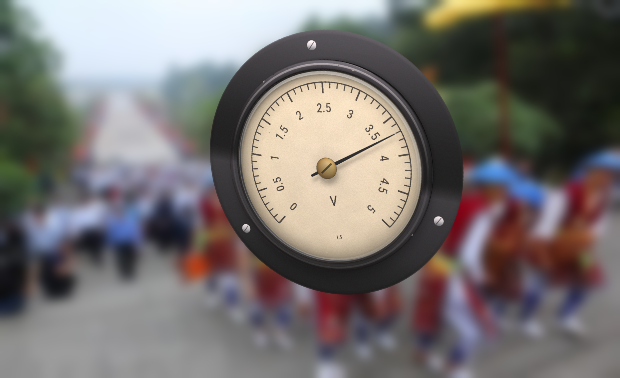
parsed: 3.7 V
